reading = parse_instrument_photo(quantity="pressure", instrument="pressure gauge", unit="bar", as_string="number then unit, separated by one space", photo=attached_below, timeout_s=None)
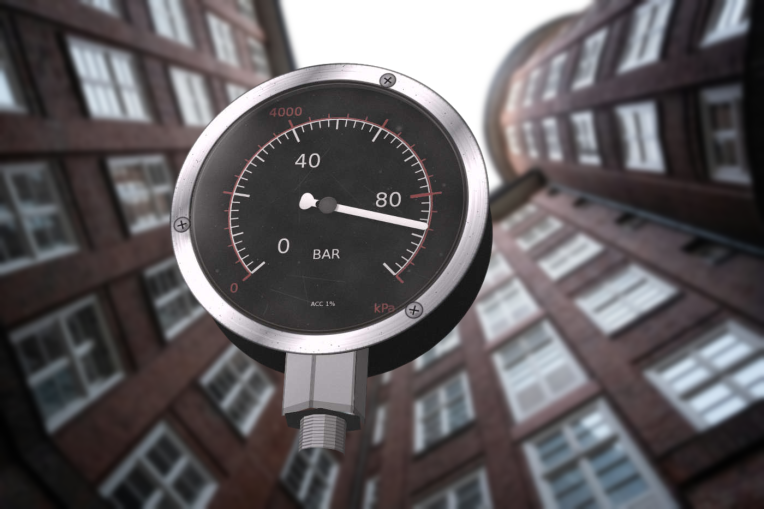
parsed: 88 bar
